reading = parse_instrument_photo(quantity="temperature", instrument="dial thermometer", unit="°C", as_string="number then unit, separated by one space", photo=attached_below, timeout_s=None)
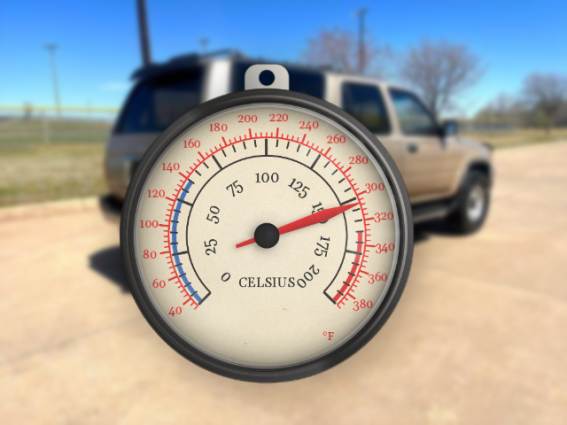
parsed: 152.5 °C
